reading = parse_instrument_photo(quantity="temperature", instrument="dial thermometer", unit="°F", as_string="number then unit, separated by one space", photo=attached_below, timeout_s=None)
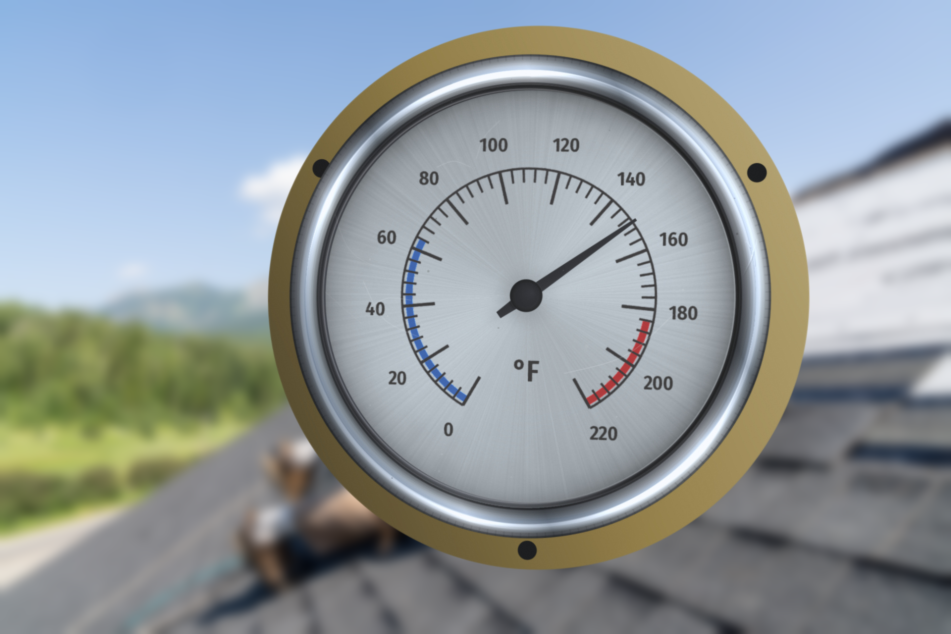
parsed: 150 °F
